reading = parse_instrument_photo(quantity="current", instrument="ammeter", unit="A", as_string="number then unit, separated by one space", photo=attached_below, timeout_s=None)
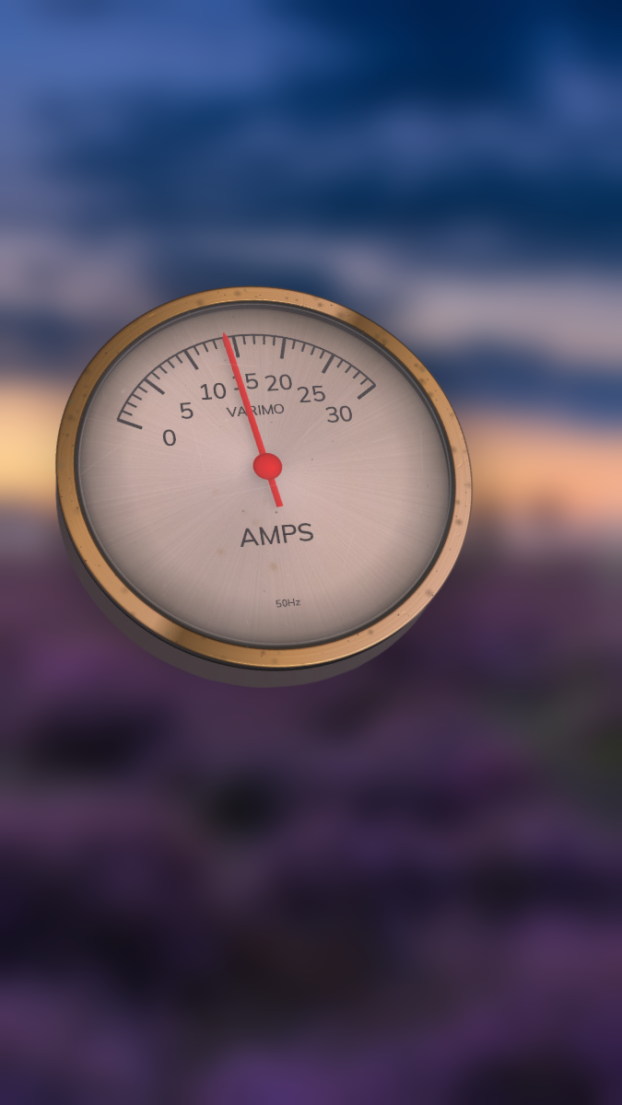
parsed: 14 A
